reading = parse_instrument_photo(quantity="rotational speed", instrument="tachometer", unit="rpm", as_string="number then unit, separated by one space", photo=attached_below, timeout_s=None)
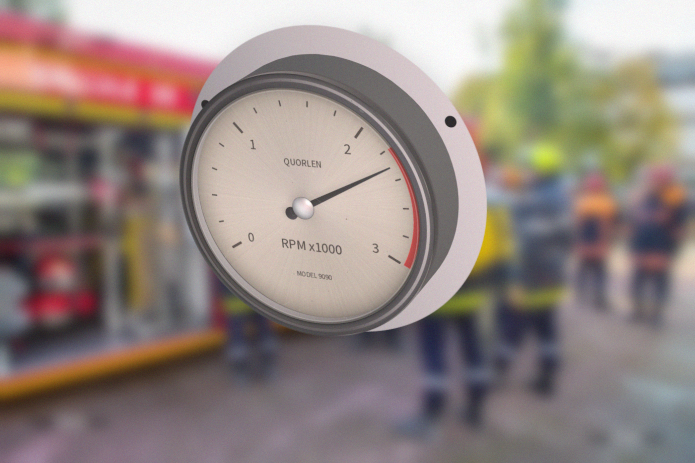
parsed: 2300 rpm
